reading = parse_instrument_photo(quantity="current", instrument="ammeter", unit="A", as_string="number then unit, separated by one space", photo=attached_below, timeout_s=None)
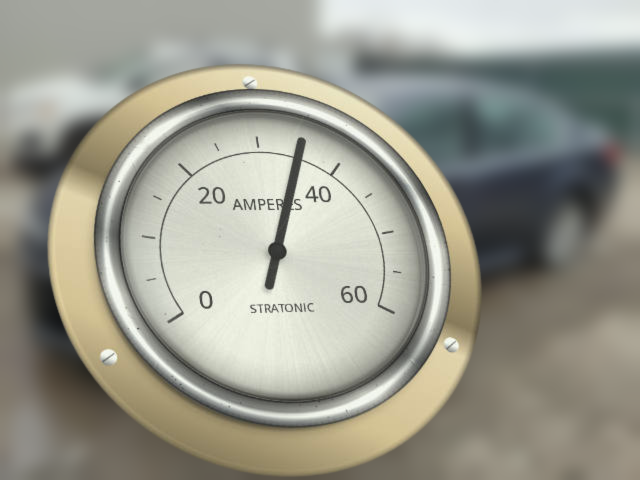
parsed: 35 A
